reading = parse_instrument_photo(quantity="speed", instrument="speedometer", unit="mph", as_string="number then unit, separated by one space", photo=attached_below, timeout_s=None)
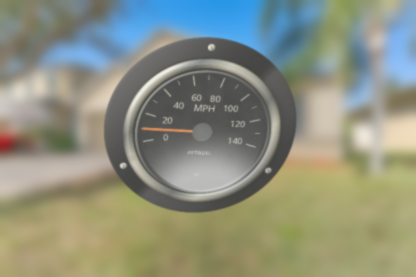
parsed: 10 mph
